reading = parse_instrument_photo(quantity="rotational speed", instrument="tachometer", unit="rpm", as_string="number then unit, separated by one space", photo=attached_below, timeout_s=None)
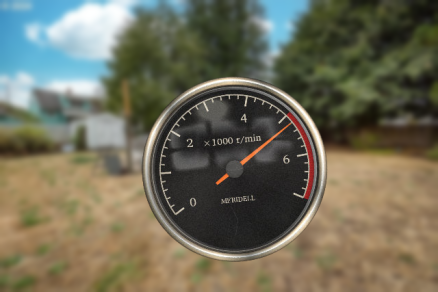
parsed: 5200 rpm
